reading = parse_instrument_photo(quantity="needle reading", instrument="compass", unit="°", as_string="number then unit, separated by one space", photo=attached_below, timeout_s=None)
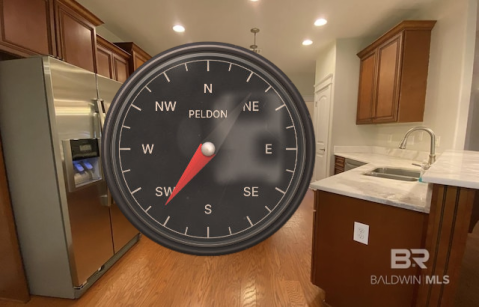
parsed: 217.5 °
